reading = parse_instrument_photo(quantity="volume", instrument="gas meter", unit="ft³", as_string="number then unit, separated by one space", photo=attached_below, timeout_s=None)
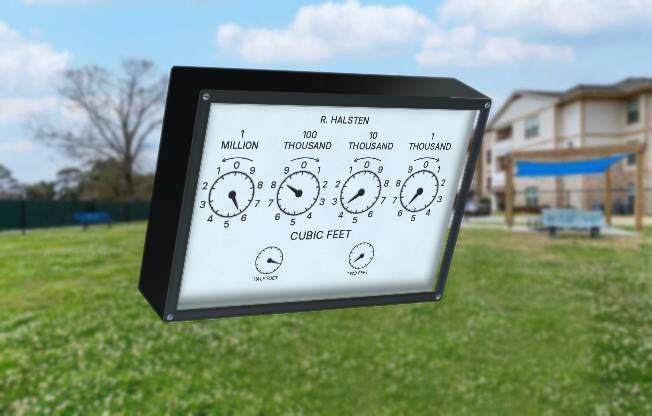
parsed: 583600 ft³
